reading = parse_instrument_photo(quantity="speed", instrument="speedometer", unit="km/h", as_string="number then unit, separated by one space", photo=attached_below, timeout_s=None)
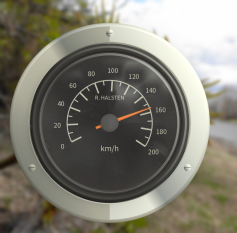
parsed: 155 km/h
